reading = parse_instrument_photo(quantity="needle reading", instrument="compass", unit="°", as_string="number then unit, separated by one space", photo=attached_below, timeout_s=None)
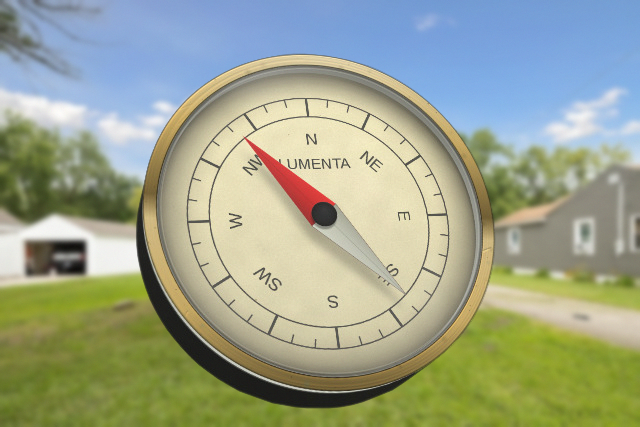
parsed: 320 °
